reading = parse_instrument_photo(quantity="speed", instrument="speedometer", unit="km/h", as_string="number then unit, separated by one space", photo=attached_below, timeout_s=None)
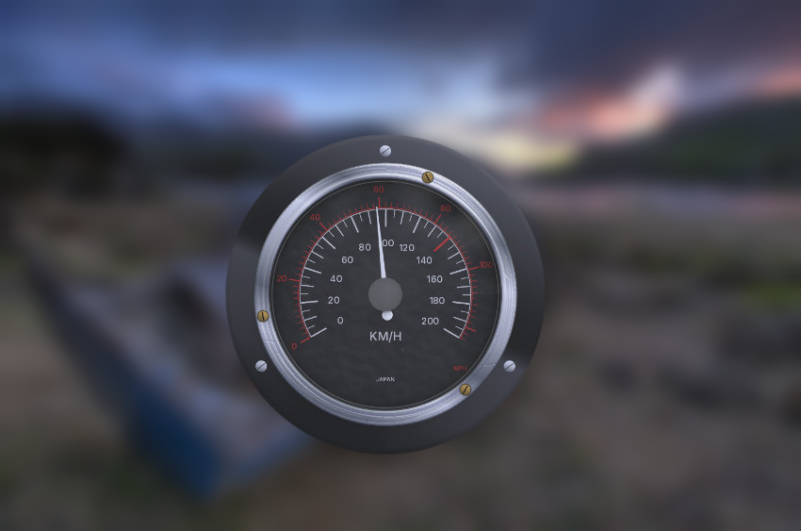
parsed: 95 km/h
